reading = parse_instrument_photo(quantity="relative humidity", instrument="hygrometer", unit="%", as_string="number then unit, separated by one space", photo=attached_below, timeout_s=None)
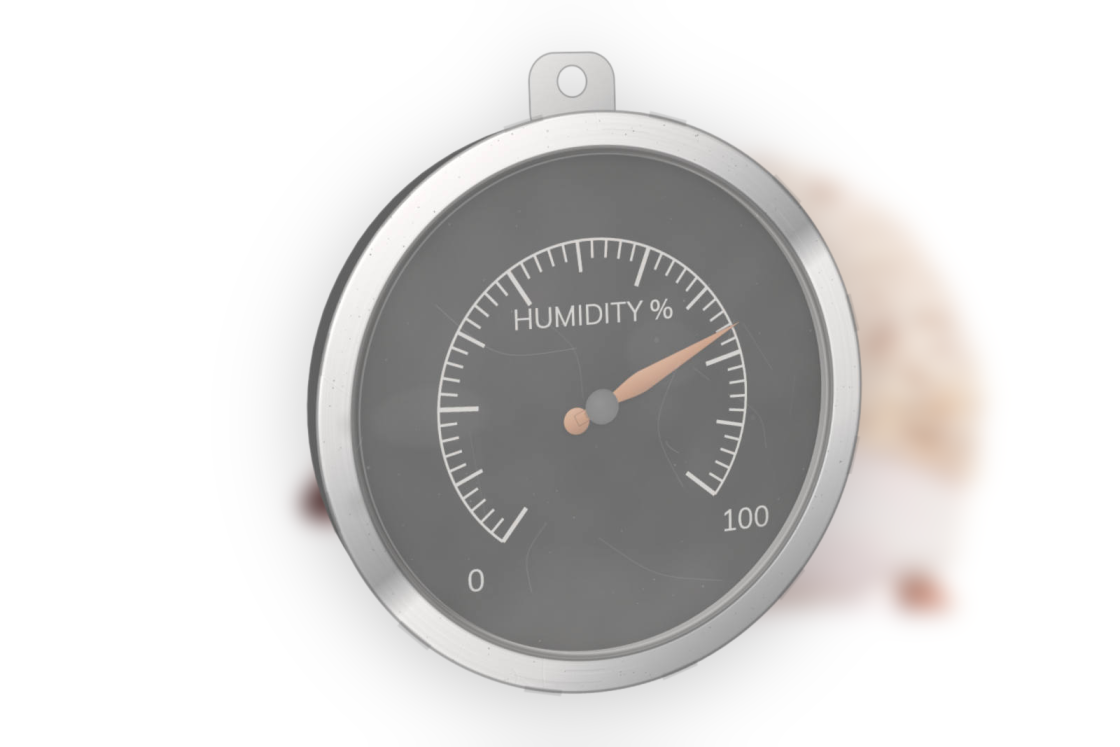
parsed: 76 %
